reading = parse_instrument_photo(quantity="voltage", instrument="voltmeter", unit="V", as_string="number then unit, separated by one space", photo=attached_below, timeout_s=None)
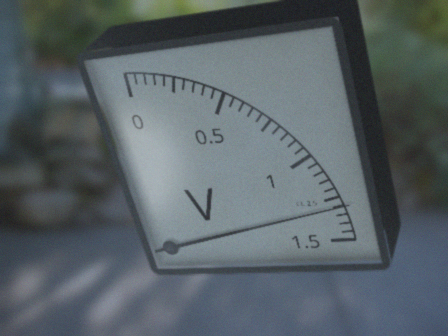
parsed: 1.3 V
